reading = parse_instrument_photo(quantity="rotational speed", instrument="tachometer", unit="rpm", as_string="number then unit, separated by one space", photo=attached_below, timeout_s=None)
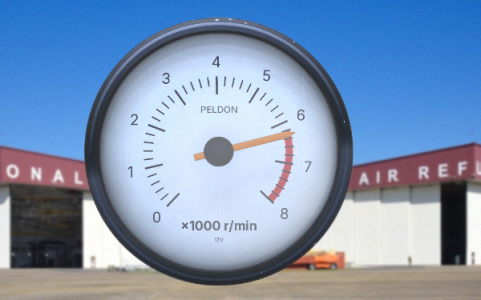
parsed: 6300 rpm
